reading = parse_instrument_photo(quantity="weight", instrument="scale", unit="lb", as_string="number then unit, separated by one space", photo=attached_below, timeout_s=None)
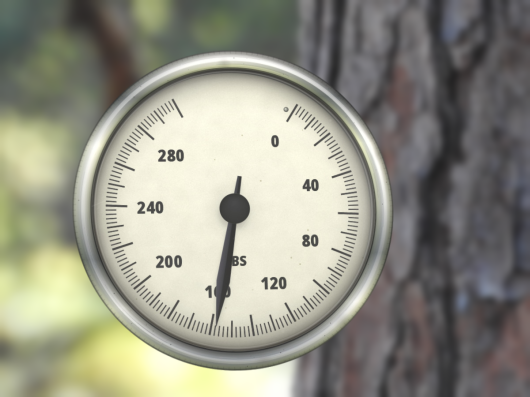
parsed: 158 lb
